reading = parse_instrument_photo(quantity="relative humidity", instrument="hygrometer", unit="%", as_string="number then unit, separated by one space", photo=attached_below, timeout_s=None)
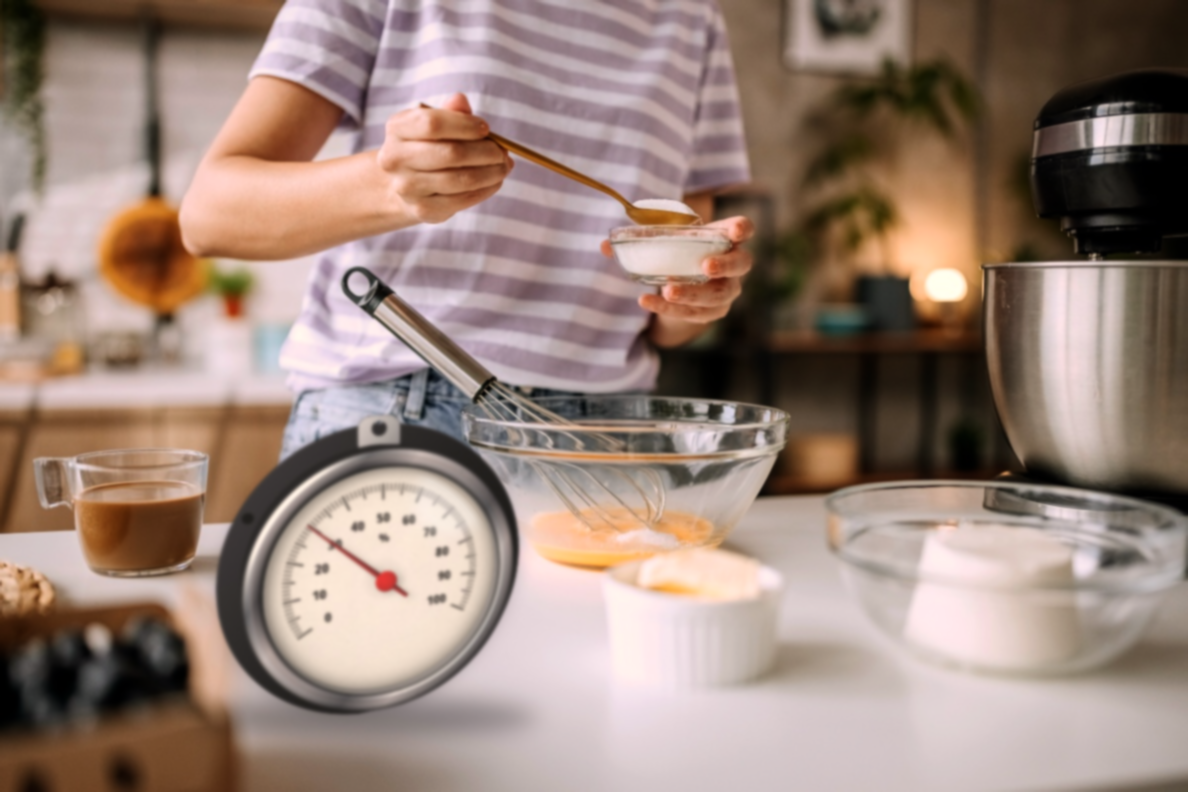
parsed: 30 %
